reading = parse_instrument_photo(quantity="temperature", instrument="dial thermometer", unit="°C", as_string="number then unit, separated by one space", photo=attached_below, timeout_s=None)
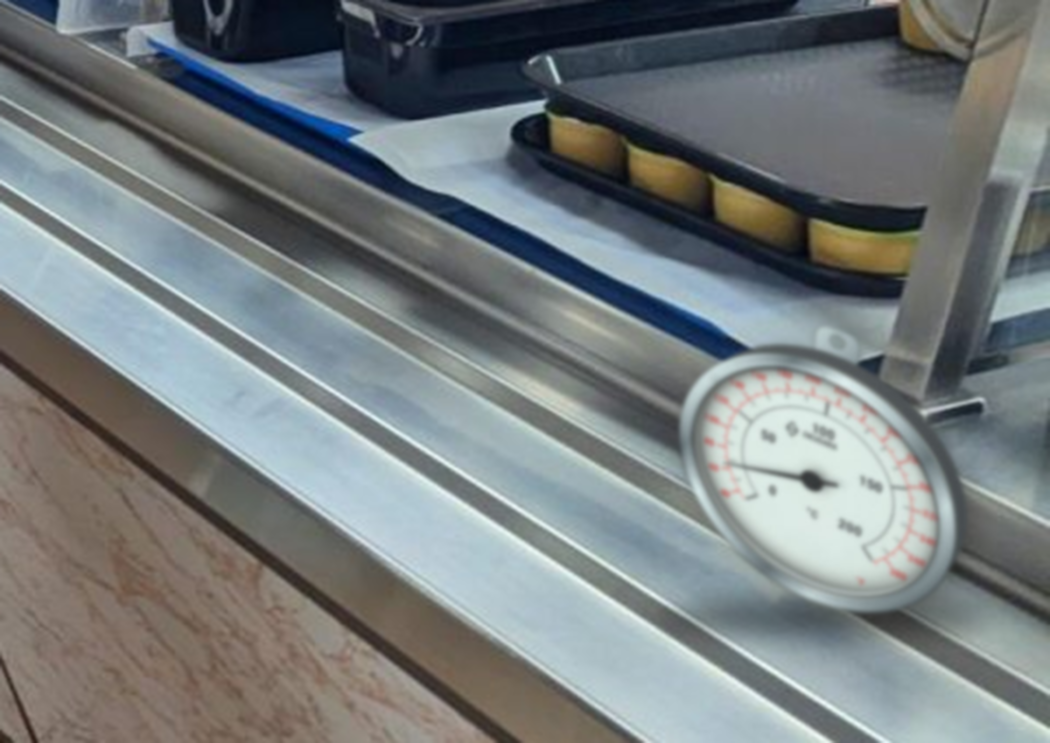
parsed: 20 °C
